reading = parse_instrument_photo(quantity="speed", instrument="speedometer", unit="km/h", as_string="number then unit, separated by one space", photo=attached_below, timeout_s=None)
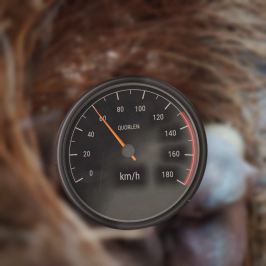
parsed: 60 km/h
